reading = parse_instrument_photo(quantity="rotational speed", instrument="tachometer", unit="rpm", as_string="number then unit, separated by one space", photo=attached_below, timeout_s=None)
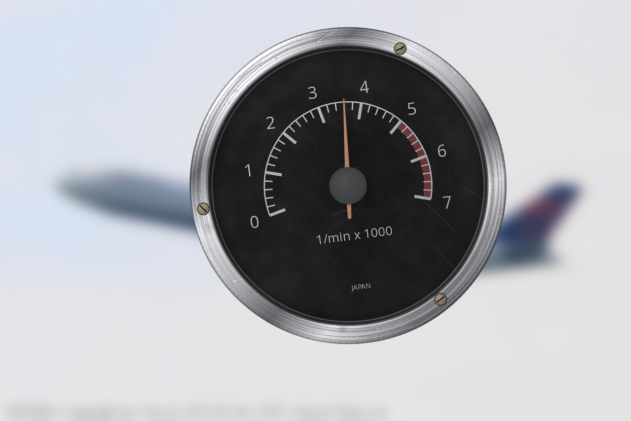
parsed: 3600 rpm
